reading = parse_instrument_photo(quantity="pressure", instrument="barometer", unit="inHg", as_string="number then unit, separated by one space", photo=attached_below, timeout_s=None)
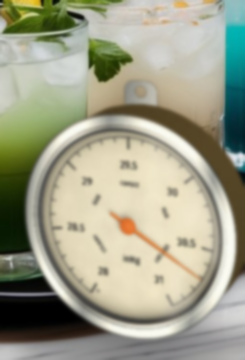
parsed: 30.7 inHg
